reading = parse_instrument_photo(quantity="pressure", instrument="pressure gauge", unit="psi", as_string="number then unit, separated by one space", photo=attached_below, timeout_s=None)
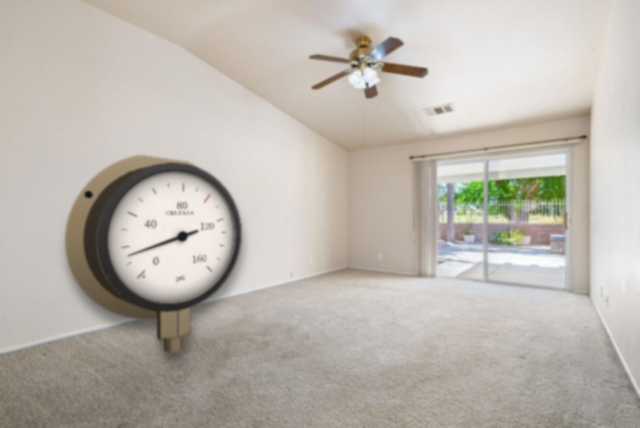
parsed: 15 psi
